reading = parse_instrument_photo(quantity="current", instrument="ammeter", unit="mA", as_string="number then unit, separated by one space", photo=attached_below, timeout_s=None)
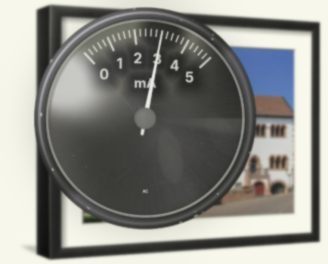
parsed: 3 mA
